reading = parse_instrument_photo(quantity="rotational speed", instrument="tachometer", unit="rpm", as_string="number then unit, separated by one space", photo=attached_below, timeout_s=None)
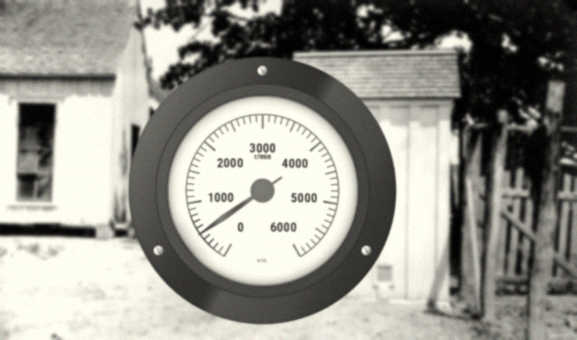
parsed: 500 rpm
